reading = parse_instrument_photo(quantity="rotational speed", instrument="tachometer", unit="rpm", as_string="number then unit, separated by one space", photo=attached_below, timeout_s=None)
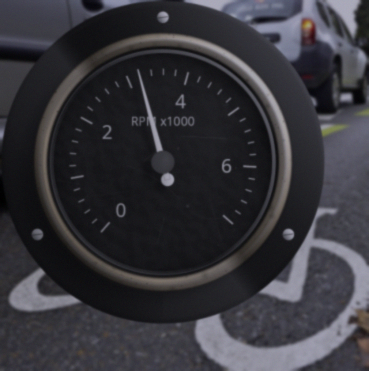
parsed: 3200 rpm
